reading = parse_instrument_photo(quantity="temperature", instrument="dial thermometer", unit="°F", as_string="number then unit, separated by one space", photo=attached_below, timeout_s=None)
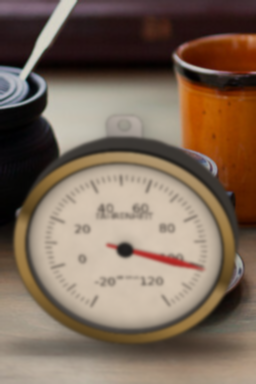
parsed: 100 °F
